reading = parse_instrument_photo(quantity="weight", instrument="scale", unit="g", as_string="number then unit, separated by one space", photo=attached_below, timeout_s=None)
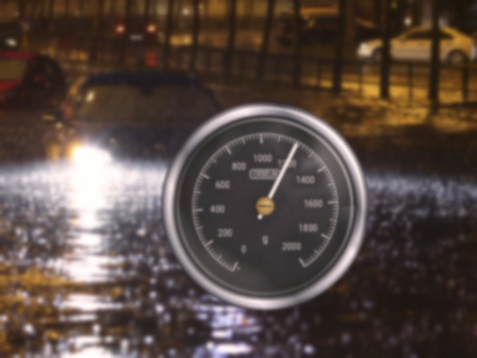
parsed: 1200 g
